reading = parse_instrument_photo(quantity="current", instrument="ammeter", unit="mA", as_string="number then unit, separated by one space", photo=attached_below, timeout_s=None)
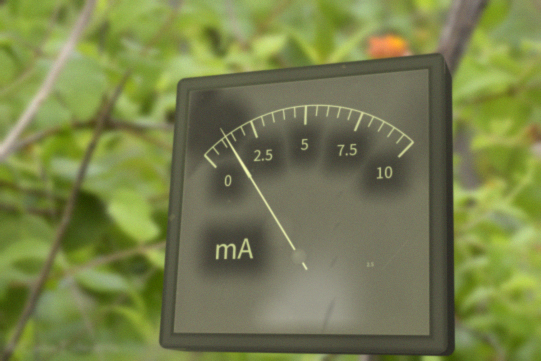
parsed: 1.25 mA
